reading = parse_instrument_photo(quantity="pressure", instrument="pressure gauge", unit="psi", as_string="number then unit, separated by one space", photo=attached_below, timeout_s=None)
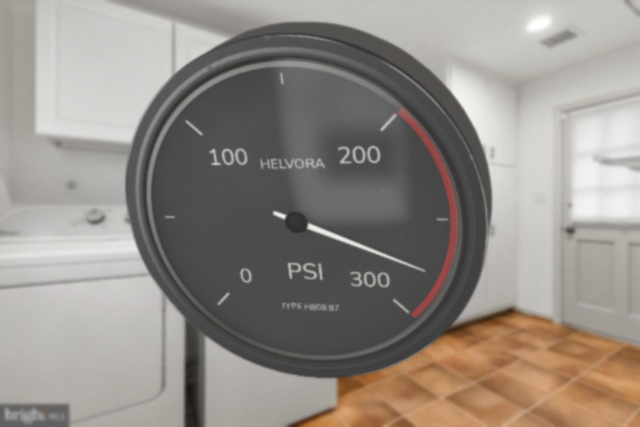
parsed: 275 psi
